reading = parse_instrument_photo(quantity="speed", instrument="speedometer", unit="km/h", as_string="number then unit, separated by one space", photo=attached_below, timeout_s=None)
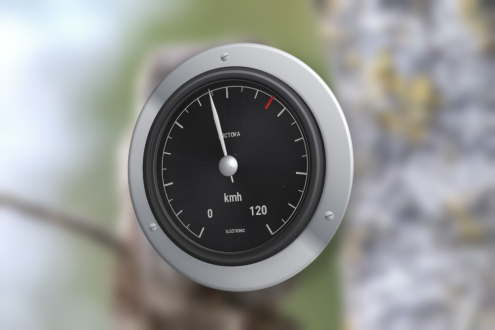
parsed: 55 km/h
